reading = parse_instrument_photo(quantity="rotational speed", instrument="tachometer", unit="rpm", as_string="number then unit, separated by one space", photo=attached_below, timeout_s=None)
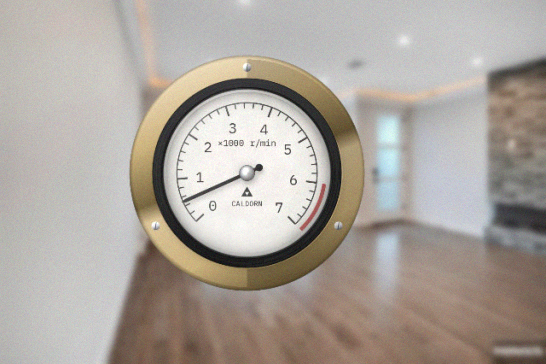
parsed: 500 rpm
